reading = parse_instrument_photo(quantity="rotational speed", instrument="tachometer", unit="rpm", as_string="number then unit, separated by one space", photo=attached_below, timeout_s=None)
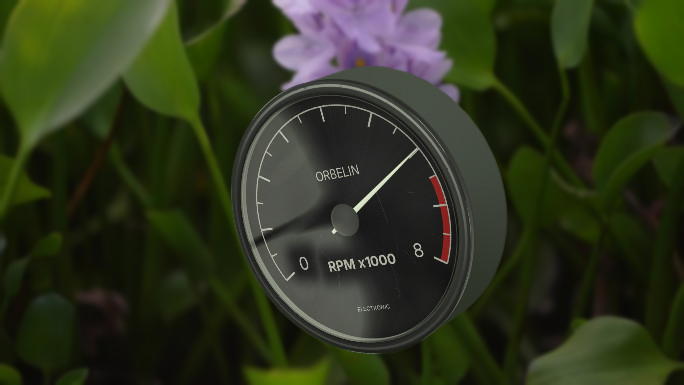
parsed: 6000 rpm
